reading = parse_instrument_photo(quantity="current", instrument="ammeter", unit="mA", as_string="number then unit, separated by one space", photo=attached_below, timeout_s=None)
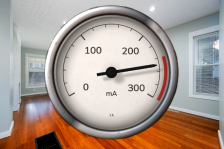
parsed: 250 mA
